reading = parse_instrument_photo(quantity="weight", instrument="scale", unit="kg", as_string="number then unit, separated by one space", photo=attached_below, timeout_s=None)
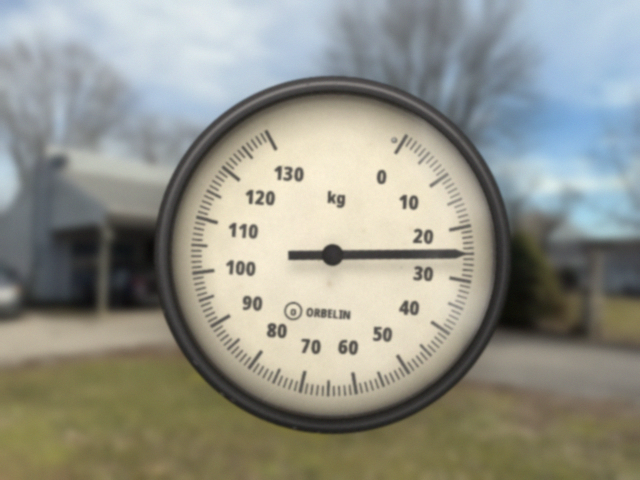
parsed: 25 kg
